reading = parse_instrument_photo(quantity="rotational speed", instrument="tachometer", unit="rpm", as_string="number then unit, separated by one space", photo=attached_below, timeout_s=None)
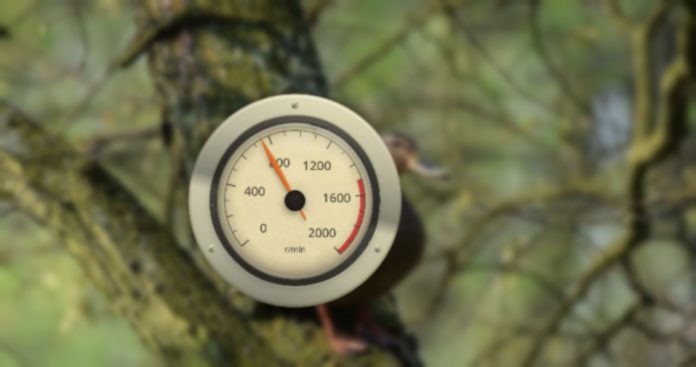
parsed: 750 rpm
